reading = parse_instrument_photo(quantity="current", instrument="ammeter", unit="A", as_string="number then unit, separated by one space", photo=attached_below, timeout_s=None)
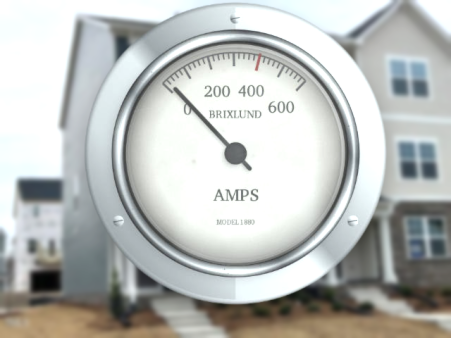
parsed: 20 A
